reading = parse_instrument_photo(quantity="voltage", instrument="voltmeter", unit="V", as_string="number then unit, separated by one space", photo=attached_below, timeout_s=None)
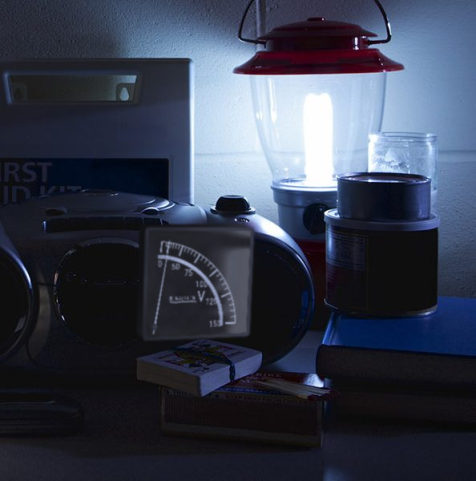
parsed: 25 V
